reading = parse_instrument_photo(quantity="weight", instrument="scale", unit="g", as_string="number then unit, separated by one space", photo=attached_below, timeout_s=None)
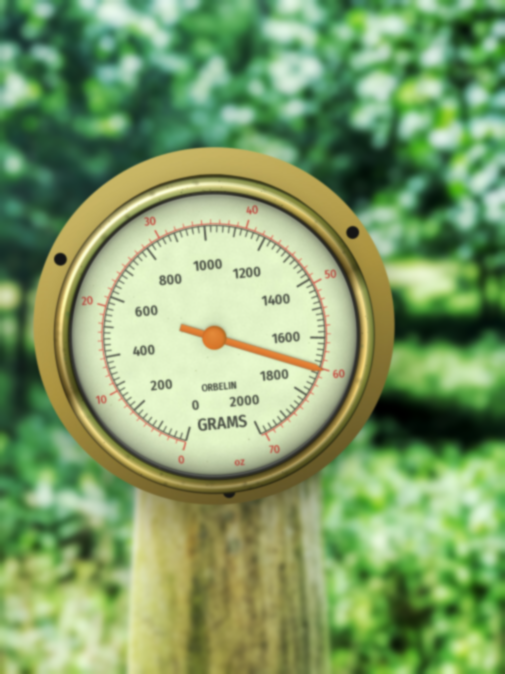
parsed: 1700 g
